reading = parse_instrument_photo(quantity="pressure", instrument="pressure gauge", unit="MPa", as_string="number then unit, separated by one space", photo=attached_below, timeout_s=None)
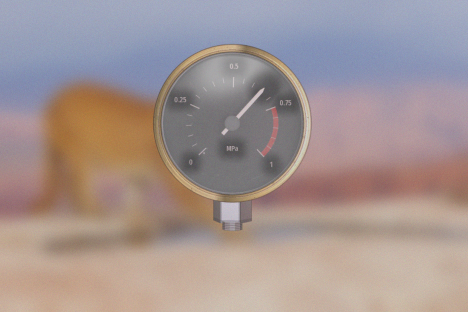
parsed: 0.65 MPa
